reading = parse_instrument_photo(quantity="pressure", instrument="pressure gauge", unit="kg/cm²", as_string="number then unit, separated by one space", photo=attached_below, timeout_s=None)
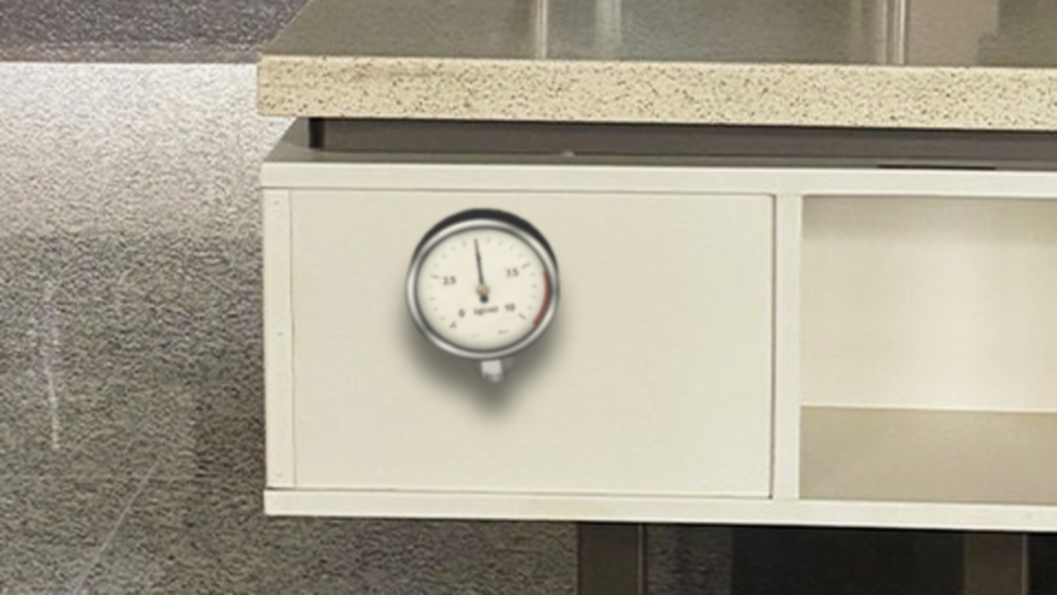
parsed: 5 kg/cm²
